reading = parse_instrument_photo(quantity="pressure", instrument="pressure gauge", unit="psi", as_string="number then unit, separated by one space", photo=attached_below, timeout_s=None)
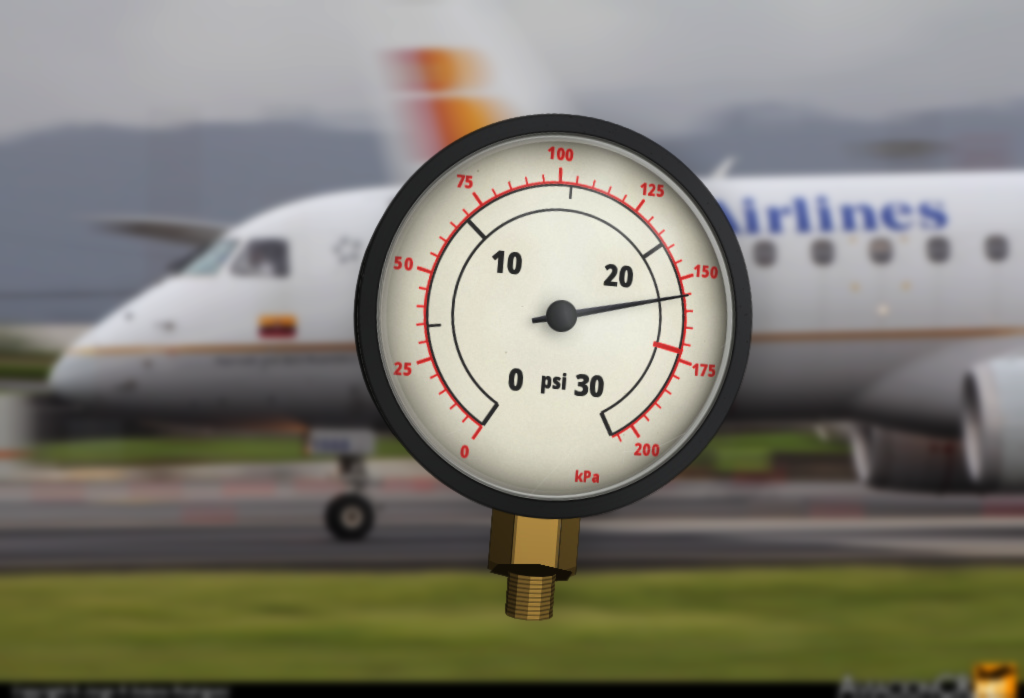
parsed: 22.5 psi
